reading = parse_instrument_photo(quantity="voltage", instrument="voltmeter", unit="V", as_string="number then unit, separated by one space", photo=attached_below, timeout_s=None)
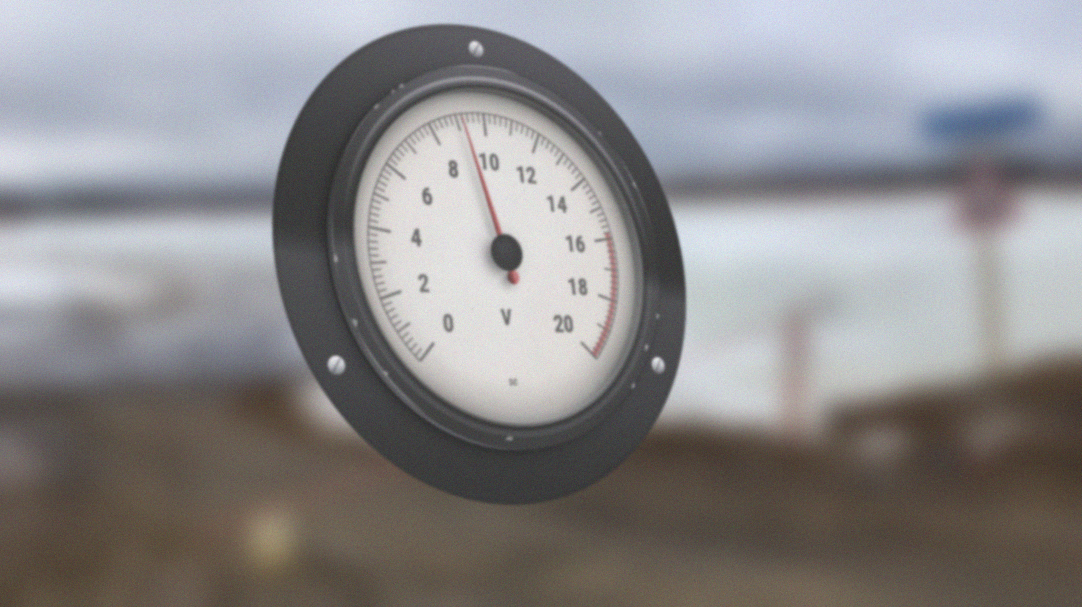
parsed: 9 V
